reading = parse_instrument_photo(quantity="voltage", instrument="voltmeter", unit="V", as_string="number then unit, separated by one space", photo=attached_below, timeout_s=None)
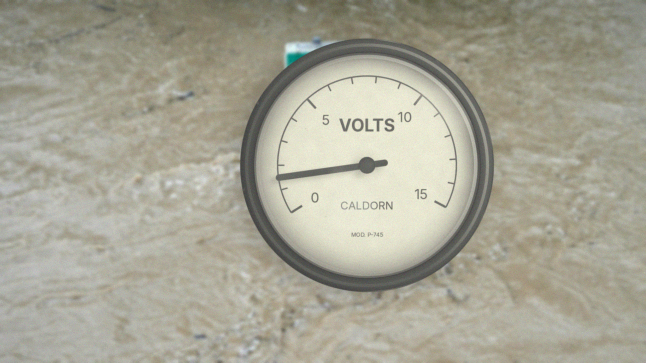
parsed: 1.5 V
